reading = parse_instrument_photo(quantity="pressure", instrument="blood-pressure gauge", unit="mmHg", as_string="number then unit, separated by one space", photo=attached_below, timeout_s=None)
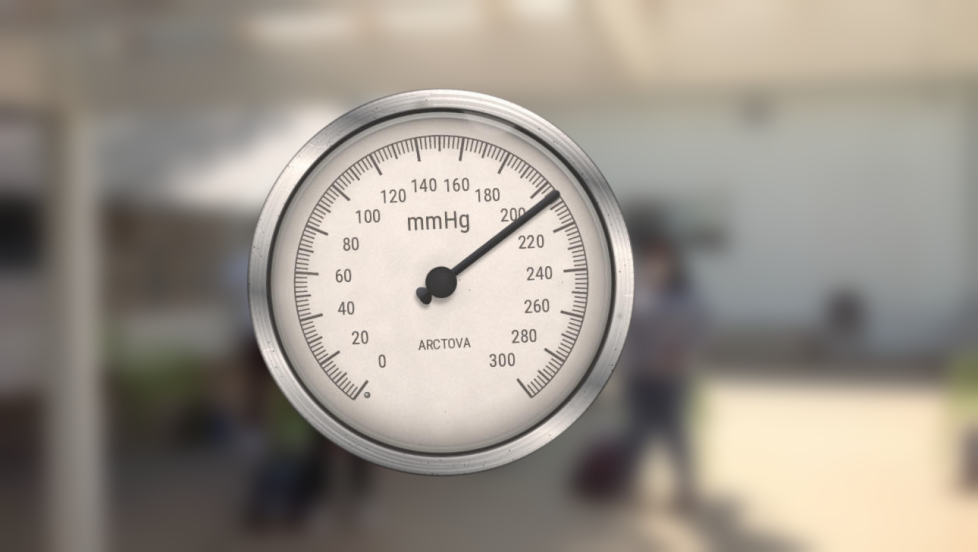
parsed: 206 mmHg
